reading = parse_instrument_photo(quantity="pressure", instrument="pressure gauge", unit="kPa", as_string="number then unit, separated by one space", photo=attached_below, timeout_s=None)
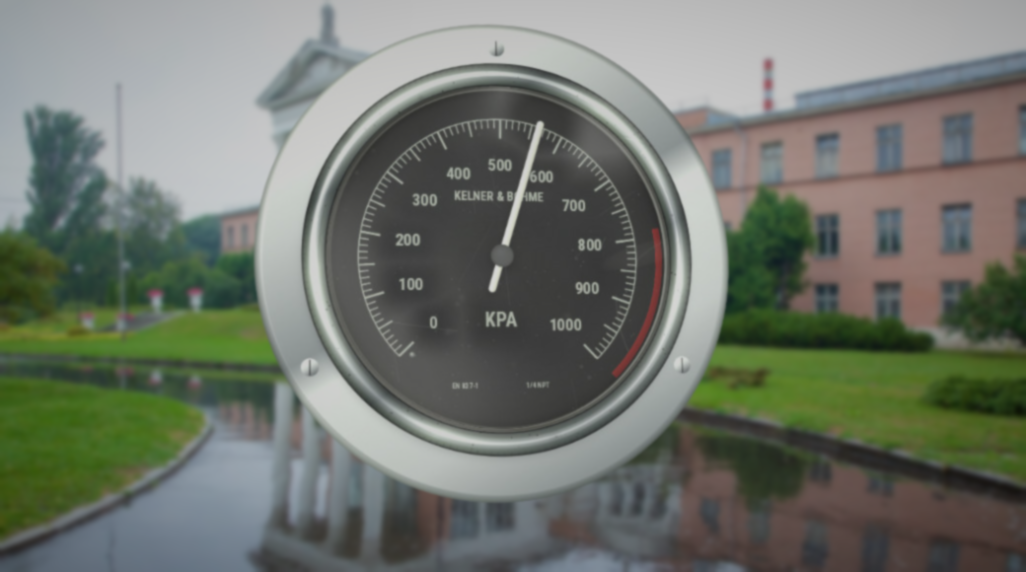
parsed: 560 kPa
